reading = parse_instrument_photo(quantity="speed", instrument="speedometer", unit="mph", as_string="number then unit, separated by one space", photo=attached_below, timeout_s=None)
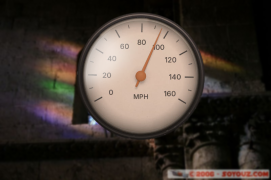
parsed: 95 mph
